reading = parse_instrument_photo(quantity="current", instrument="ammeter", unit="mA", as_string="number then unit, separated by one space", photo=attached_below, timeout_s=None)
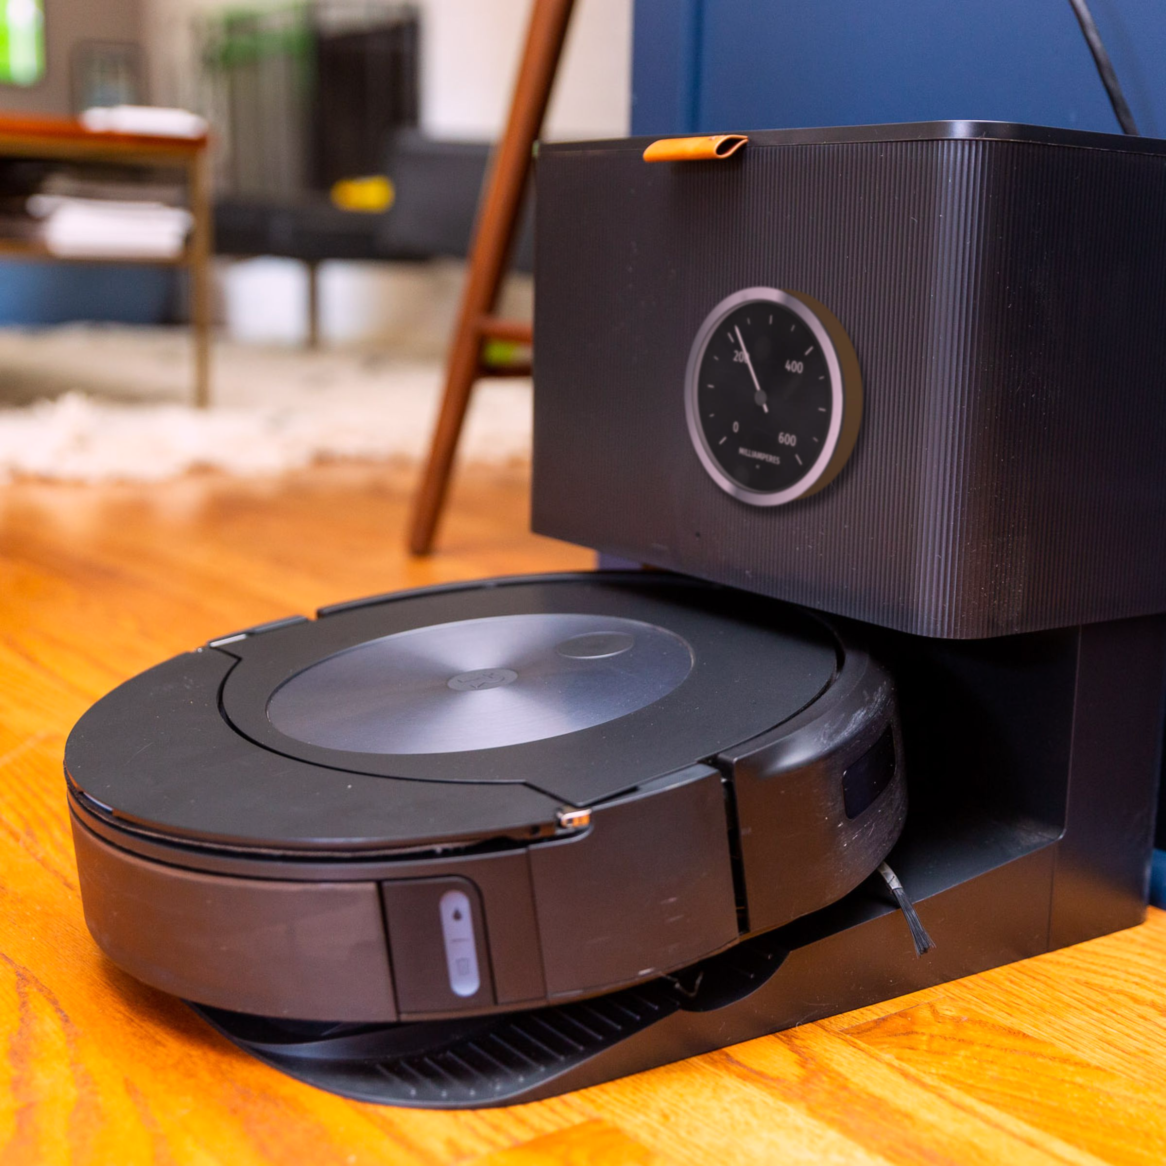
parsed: 225 mA
